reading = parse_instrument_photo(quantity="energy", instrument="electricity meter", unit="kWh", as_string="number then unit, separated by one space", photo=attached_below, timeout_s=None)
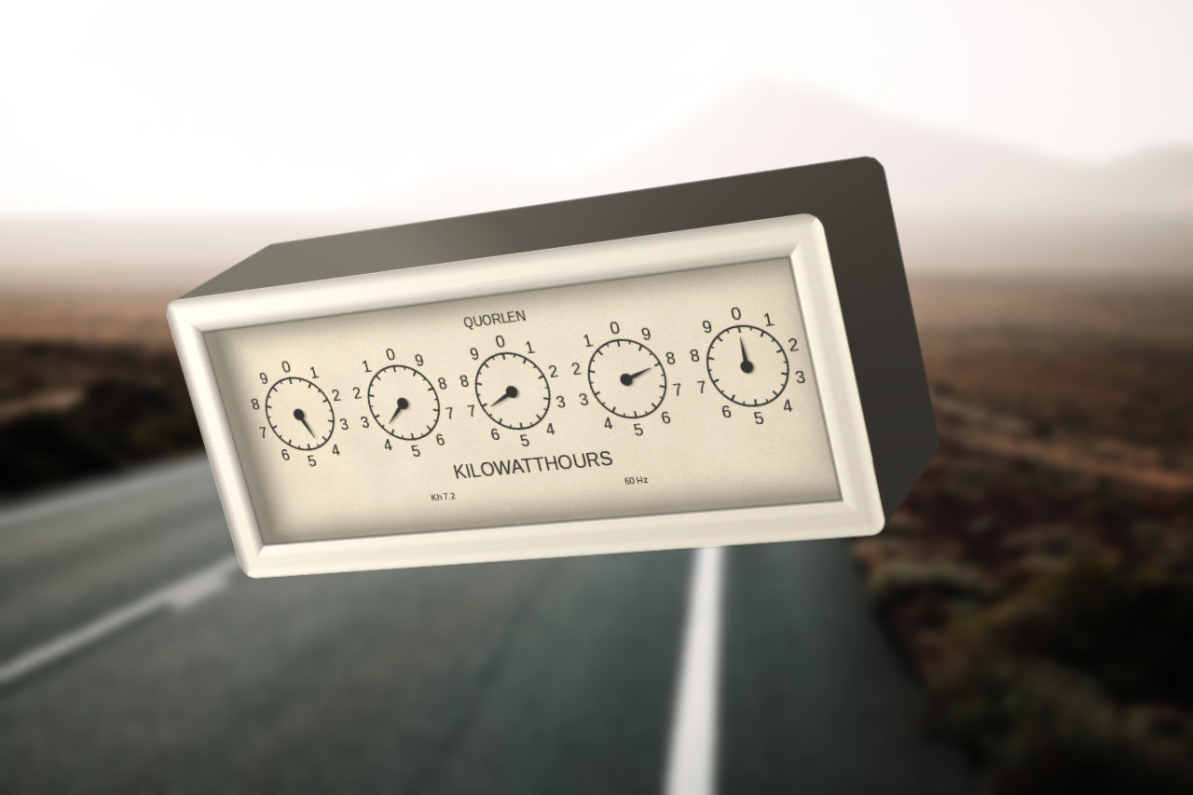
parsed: 43680 kWh
